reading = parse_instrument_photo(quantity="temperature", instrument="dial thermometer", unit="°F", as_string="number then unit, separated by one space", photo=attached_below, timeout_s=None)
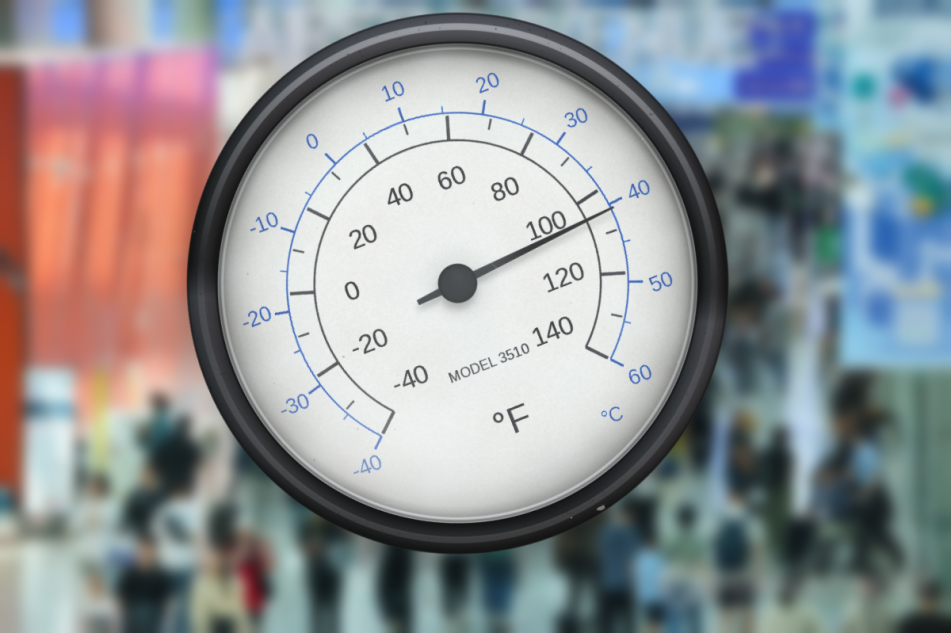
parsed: 105 °F
